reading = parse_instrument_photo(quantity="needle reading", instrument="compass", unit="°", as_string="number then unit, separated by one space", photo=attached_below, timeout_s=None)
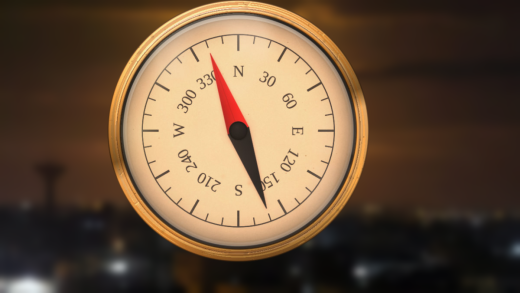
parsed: 340 °
